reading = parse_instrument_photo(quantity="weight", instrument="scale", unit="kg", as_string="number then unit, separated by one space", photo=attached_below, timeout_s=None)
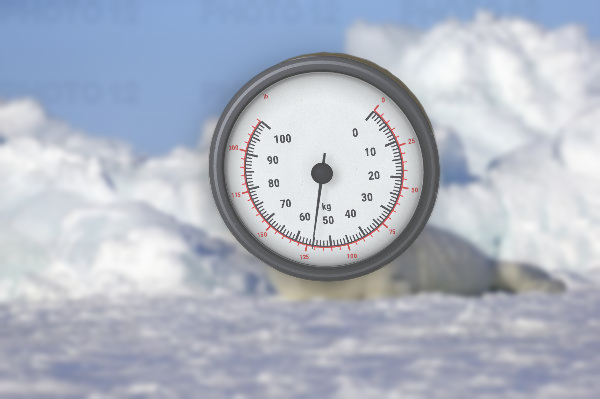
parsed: 55 kg
